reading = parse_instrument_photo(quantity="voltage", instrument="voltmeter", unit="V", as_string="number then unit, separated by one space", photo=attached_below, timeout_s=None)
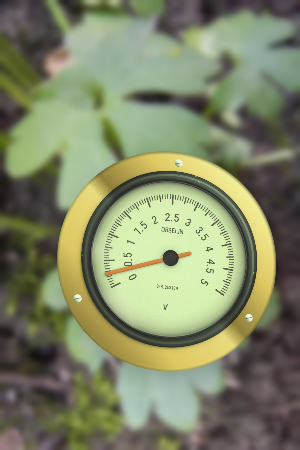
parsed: 0.25 V
